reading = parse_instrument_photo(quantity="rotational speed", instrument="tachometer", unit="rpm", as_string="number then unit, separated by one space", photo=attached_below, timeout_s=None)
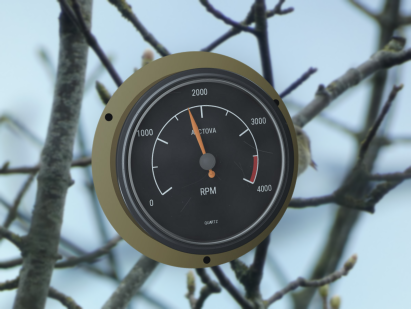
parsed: 1750 rpm
